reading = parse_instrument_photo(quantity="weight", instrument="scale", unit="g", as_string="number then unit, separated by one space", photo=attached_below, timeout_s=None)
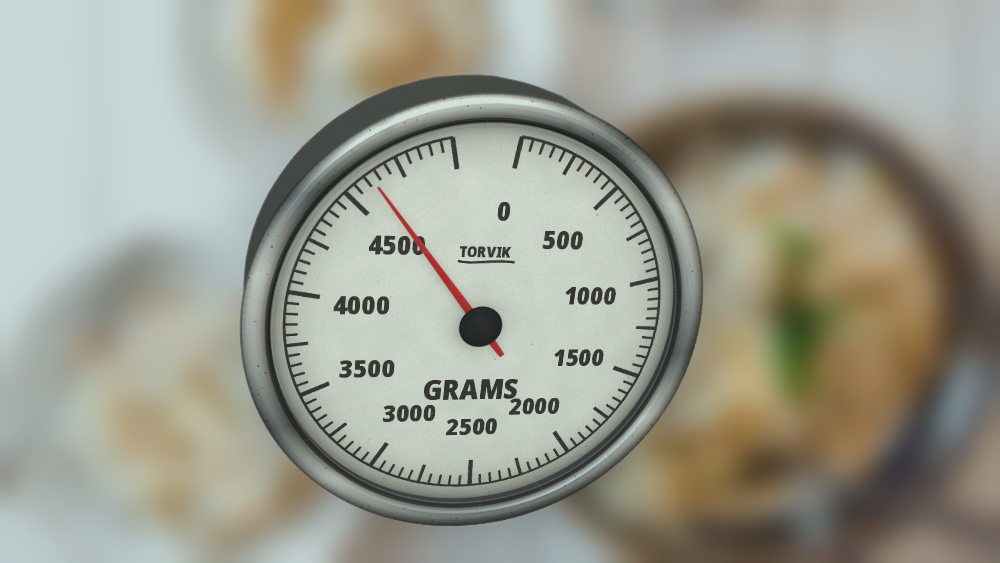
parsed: 4625 g
